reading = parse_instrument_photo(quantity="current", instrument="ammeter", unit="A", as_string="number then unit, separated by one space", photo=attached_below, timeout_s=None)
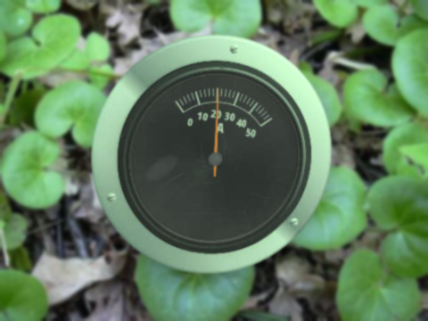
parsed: 20 A
